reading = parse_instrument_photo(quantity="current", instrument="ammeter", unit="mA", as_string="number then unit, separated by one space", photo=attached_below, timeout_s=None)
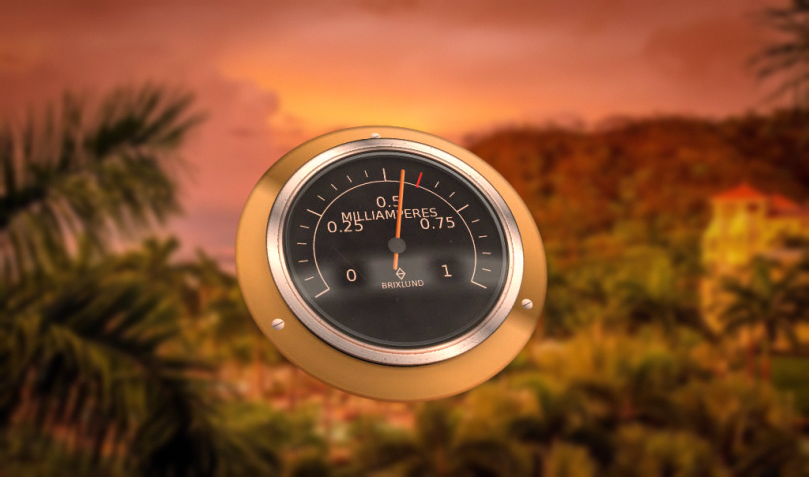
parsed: 0.55 mA
